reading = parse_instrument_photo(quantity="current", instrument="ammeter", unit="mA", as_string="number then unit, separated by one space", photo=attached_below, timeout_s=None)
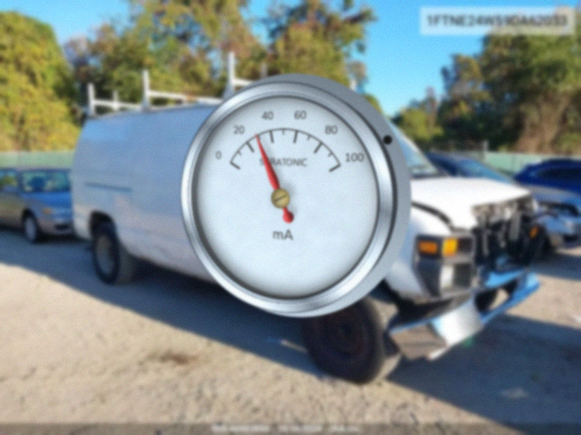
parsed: 30 mA
